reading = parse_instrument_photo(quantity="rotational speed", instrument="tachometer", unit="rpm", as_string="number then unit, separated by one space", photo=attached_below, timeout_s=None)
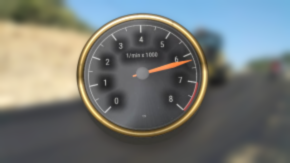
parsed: 6250 rpm
